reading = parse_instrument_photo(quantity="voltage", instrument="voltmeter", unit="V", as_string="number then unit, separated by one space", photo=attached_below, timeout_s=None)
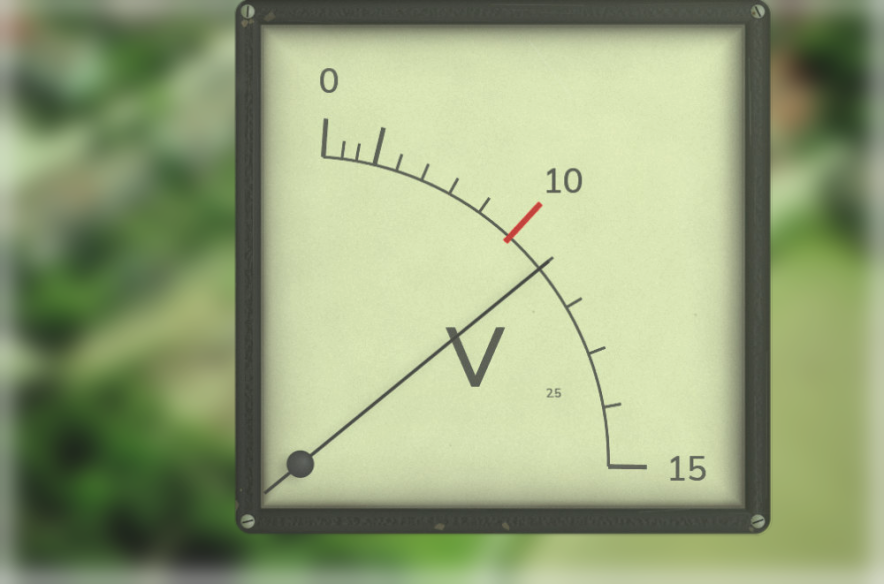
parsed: 11 V
